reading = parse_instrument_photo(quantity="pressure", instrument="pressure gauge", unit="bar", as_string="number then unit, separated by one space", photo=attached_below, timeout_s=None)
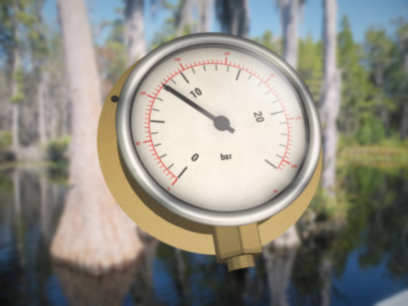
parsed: 8 bar
